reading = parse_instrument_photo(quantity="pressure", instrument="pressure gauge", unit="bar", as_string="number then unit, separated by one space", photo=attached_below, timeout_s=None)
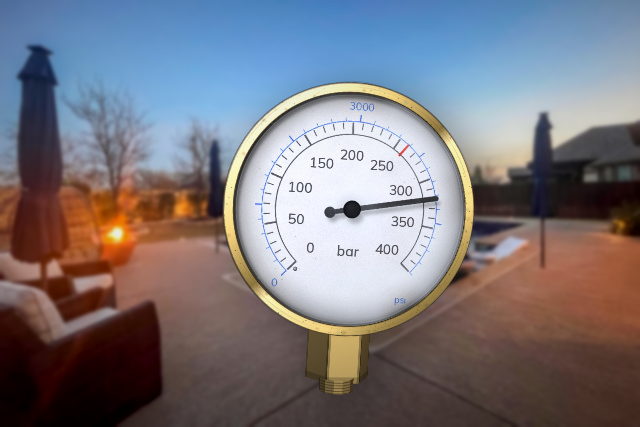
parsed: 320 bar
